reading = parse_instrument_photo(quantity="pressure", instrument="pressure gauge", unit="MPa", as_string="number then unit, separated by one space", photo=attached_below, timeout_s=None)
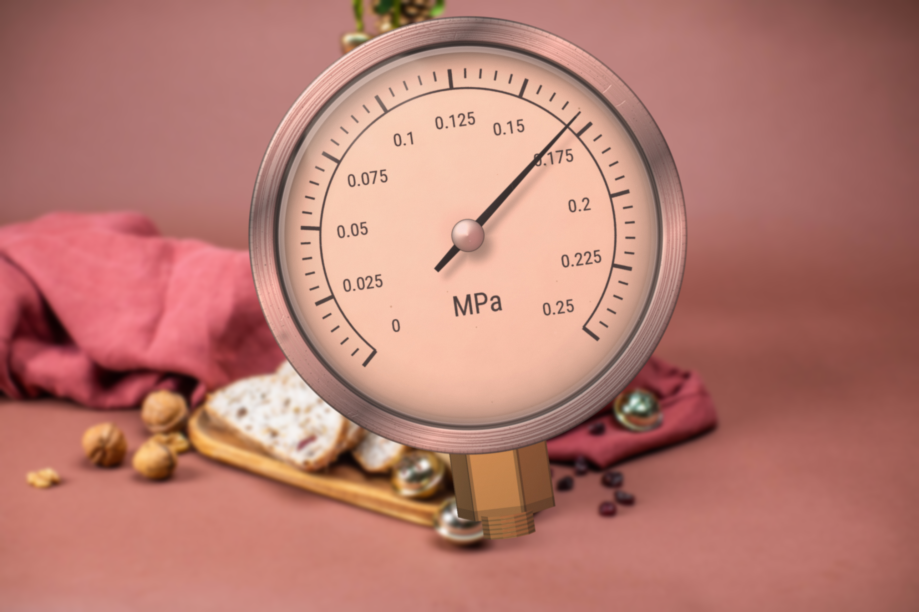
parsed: 0.17 MPa
